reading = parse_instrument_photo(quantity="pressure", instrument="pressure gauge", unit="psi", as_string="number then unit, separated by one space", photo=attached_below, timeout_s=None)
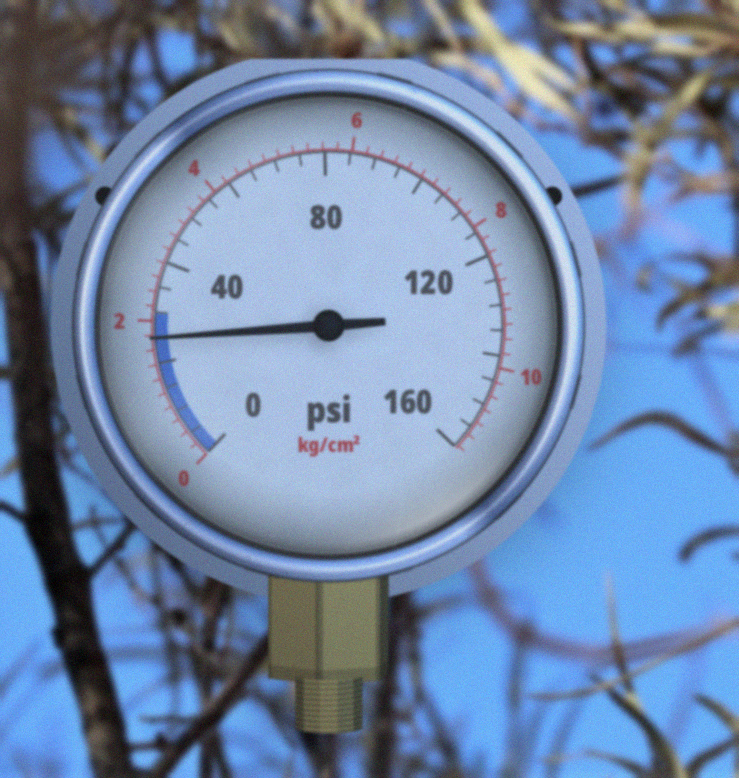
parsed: 25 psi
